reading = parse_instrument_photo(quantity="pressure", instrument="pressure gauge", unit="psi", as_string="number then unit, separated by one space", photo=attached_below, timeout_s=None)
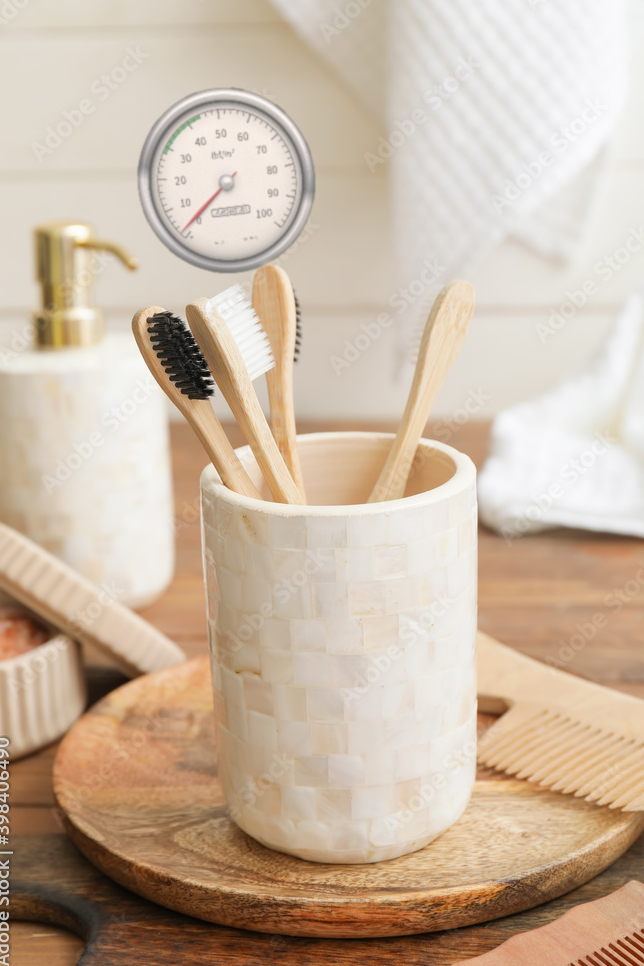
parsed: 2 psi
